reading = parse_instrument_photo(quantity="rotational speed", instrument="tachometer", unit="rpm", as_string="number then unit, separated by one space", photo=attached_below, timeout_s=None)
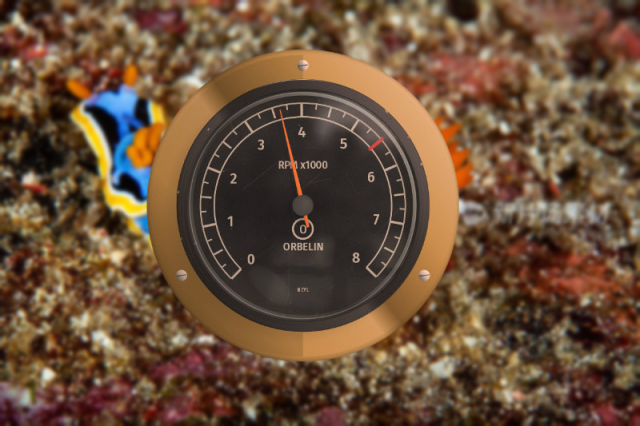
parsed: 3625 rpm
